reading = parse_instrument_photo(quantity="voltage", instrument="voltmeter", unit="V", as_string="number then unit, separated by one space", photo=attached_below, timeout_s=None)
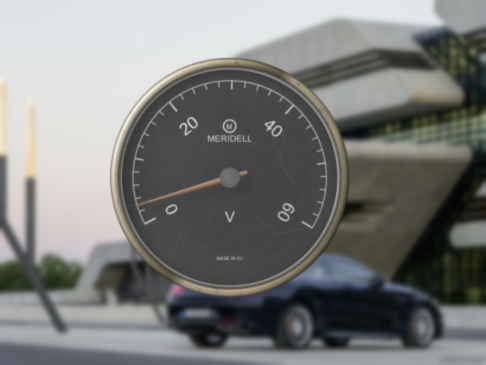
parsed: 3 V
